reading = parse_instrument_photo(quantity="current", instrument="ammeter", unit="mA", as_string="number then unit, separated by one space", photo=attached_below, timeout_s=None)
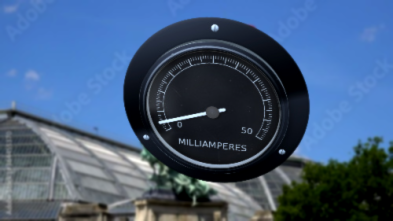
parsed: 2.5 mA
